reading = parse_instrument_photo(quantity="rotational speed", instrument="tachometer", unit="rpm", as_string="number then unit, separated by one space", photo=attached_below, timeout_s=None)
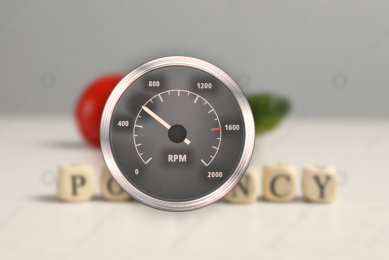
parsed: 600 rpm
